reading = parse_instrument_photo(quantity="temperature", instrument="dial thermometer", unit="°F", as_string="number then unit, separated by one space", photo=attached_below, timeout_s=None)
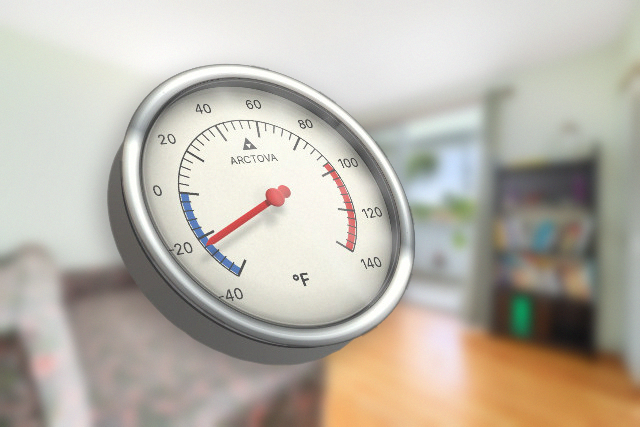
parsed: -24 °F
